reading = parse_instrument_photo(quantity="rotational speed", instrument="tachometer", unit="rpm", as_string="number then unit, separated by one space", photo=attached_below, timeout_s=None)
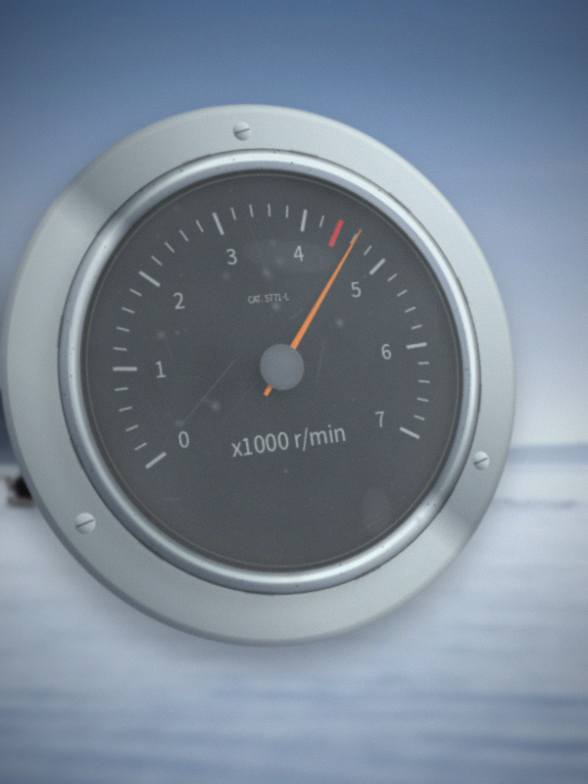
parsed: 4600 rpm
